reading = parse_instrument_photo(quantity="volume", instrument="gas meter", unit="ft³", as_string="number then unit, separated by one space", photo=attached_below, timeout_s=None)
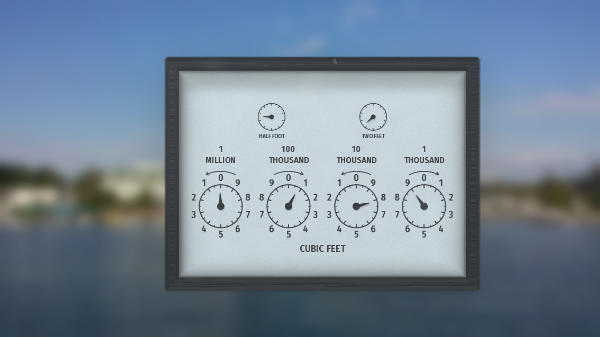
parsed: 7900 ft³
